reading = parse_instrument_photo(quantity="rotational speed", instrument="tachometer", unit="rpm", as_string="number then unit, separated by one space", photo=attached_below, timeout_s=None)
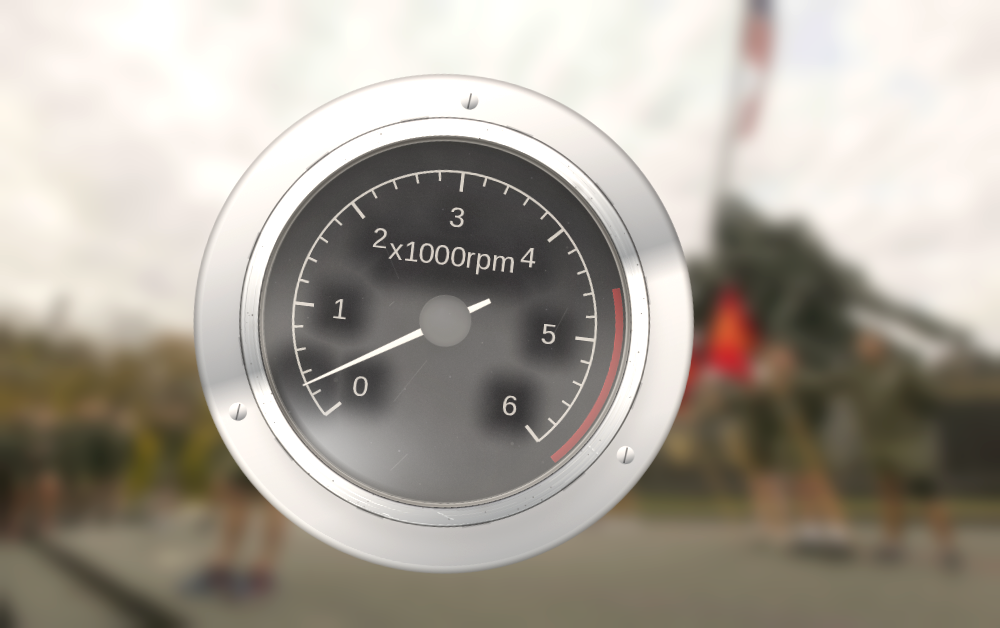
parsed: 300 rpm
